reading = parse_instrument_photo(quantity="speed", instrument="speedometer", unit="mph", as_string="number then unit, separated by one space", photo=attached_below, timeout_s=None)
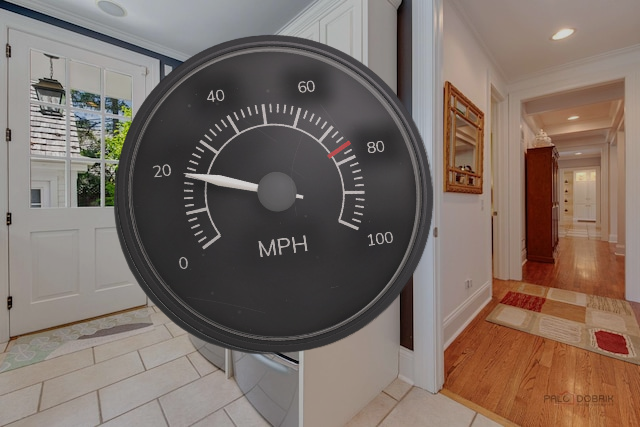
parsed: 20 mph
